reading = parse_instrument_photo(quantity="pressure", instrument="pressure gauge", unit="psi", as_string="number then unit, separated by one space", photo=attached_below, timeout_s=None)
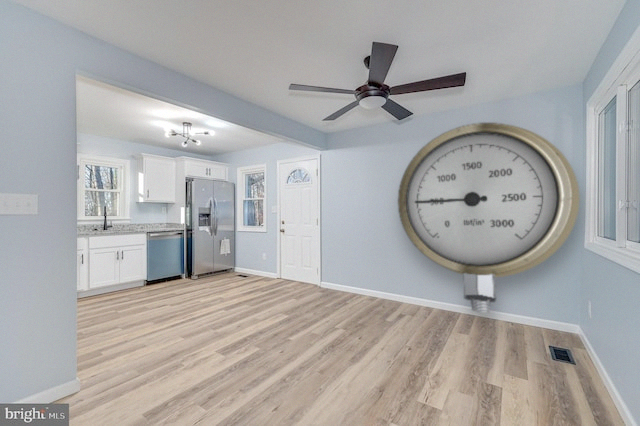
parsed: 500 psi
